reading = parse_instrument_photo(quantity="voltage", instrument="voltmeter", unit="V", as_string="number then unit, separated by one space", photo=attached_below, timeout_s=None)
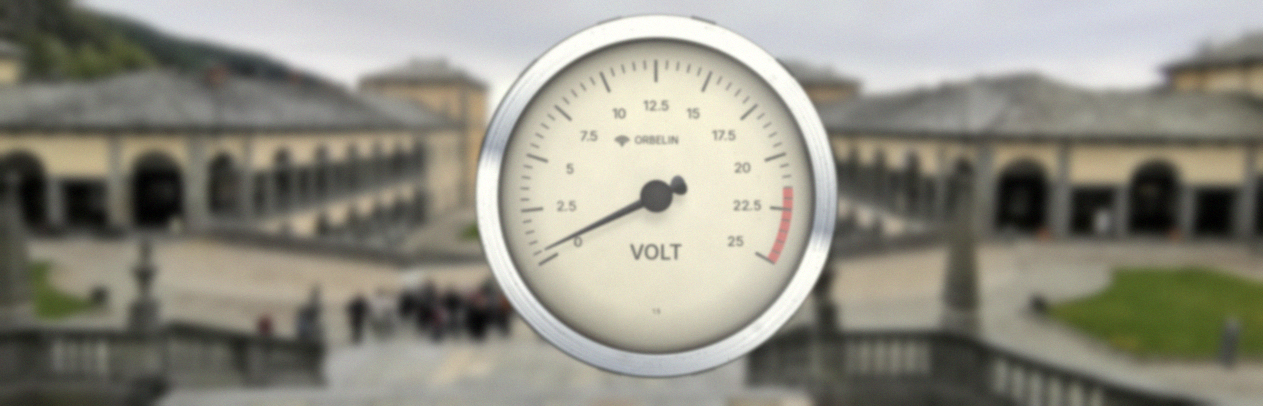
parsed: 0.5 V
